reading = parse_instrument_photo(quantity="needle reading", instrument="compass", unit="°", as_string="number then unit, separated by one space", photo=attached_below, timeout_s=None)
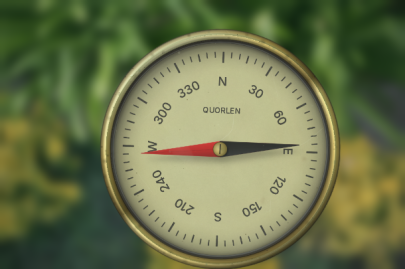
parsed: 265 °
